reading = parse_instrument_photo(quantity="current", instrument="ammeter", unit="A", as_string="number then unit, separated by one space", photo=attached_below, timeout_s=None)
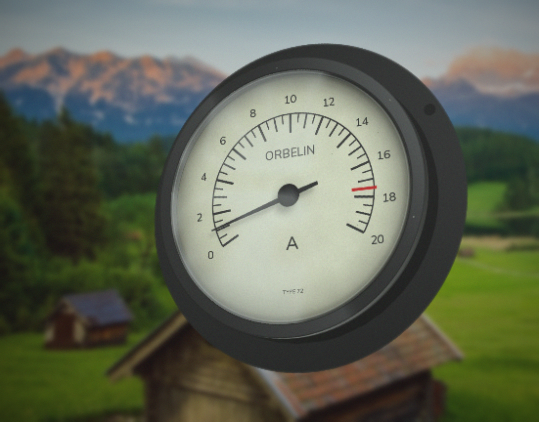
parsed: 1 A
